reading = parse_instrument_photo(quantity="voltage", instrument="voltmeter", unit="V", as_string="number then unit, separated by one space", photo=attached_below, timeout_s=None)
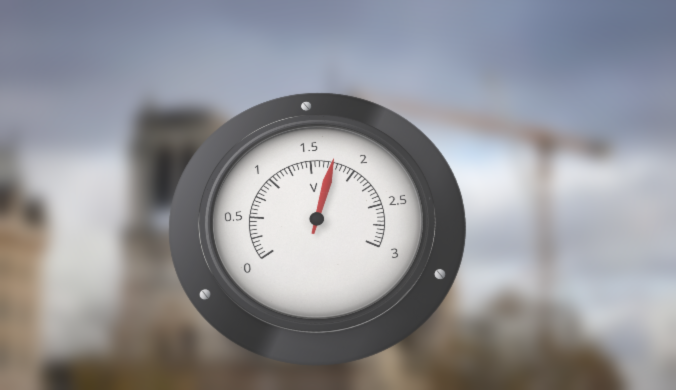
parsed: 1.75 V
